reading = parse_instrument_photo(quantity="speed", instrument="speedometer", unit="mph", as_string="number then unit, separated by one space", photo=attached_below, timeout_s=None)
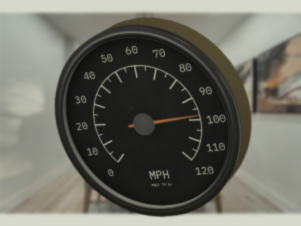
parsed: 97.5 mph
